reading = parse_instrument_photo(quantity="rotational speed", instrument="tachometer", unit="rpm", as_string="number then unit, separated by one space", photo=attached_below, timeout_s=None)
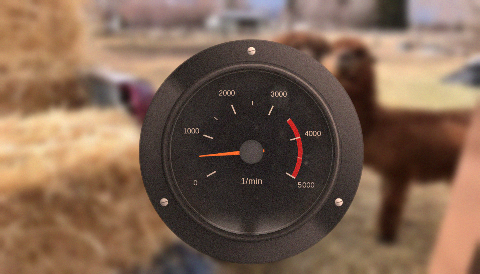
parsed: 500 rpm
